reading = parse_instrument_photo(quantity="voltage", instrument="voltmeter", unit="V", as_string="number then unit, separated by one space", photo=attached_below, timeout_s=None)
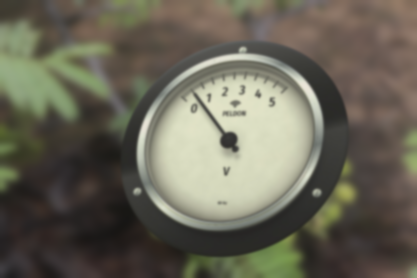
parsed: 0.5 V
